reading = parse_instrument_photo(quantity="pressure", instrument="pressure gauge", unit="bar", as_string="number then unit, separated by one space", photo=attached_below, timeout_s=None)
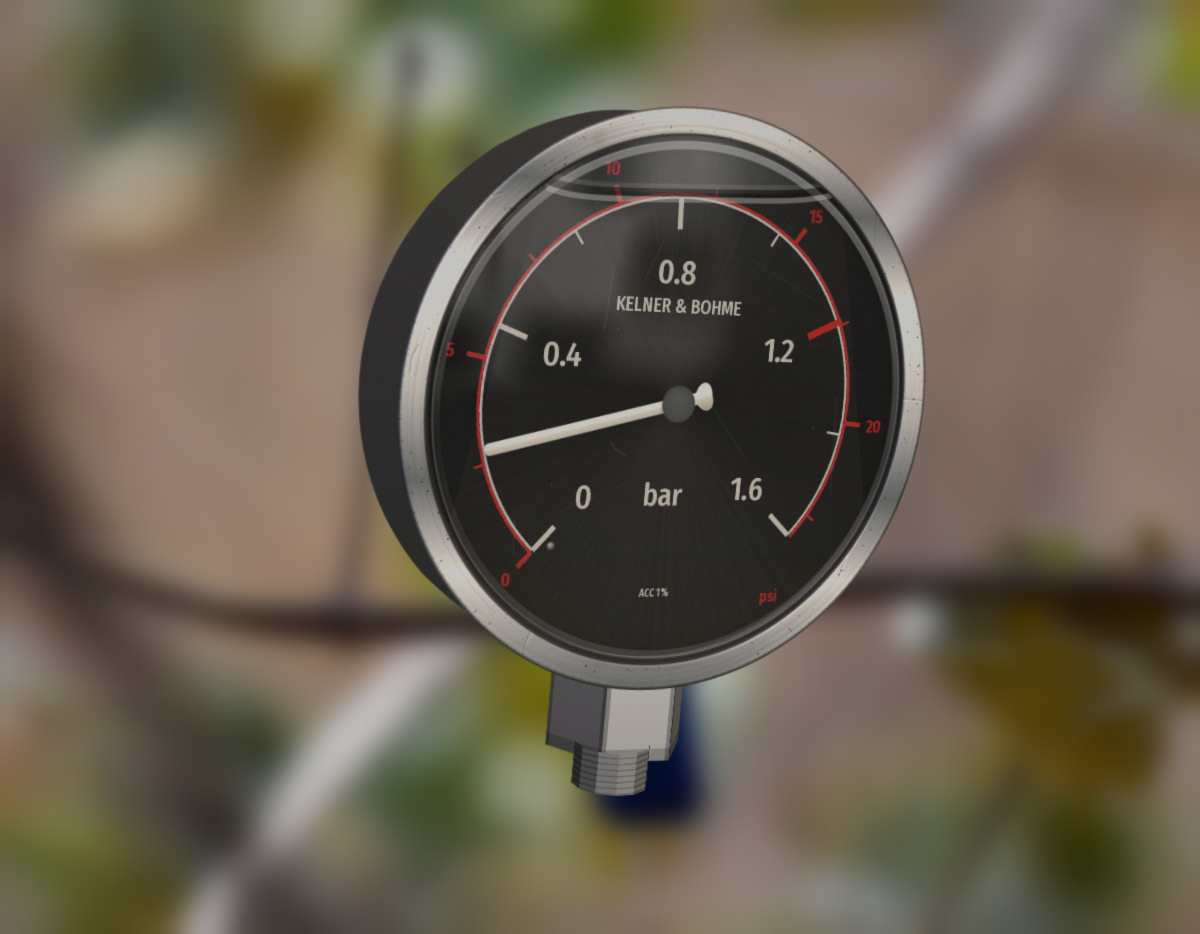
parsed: 0.2 bar
